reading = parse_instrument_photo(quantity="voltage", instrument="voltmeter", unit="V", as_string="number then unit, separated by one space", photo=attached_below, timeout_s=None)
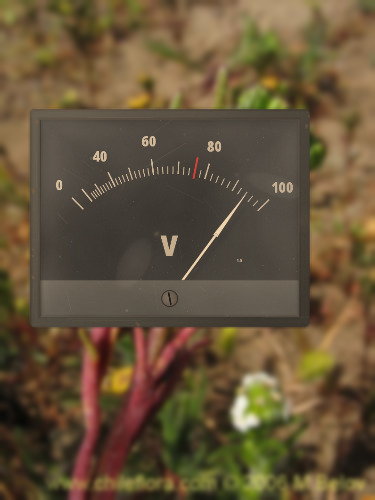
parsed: 94 V
